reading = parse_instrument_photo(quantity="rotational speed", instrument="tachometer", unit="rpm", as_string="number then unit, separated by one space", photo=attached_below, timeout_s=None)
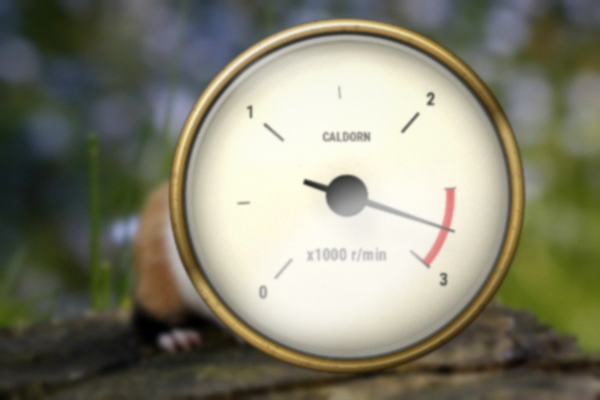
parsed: 2750 rpm
